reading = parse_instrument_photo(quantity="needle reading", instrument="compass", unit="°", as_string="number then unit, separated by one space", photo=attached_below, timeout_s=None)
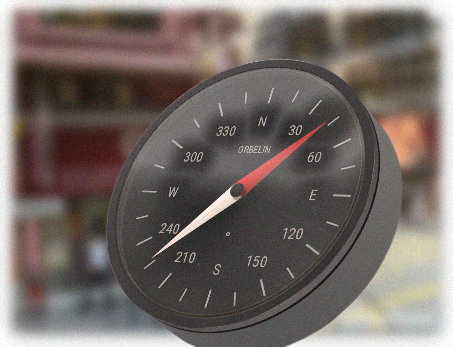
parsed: 45 °
